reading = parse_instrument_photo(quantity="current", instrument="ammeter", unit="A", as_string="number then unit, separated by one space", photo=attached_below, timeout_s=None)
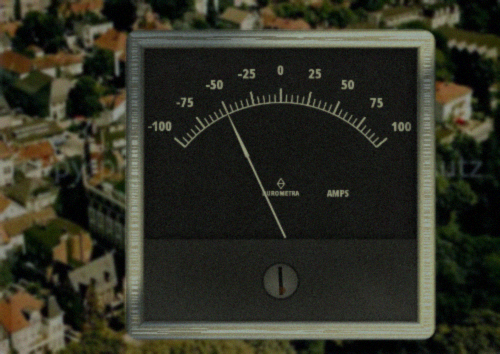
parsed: -50 A
